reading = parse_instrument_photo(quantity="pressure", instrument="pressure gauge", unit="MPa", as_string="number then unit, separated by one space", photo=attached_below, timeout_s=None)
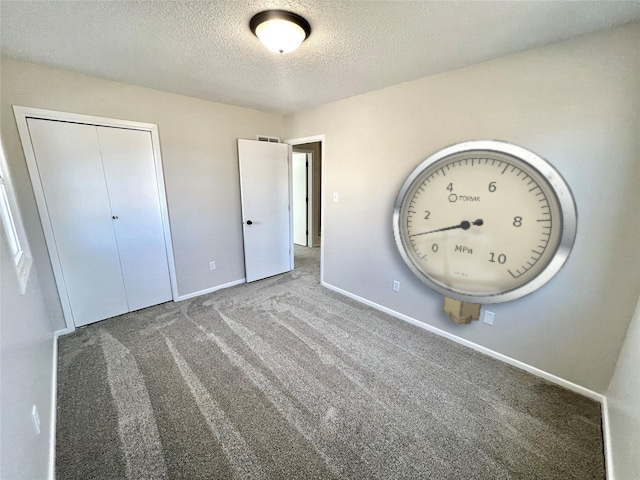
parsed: 1 MPa
